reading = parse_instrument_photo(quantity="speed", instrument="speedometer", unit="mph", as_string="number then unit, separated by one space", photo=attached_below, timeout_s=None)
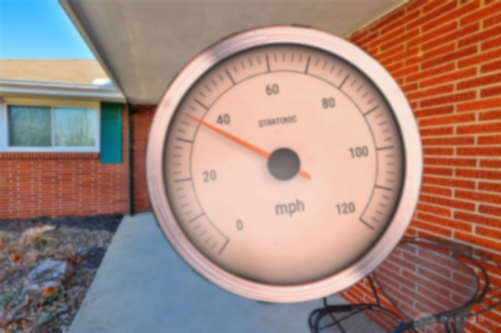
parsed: 36 mph
